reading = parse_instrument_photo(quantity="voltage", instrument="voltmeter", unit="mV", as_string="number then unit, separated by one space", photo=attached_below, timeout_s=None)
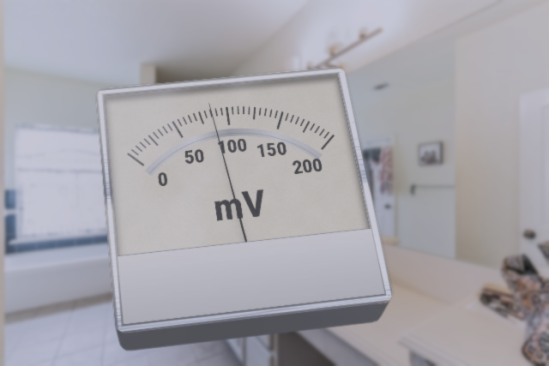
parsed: 85 mV
